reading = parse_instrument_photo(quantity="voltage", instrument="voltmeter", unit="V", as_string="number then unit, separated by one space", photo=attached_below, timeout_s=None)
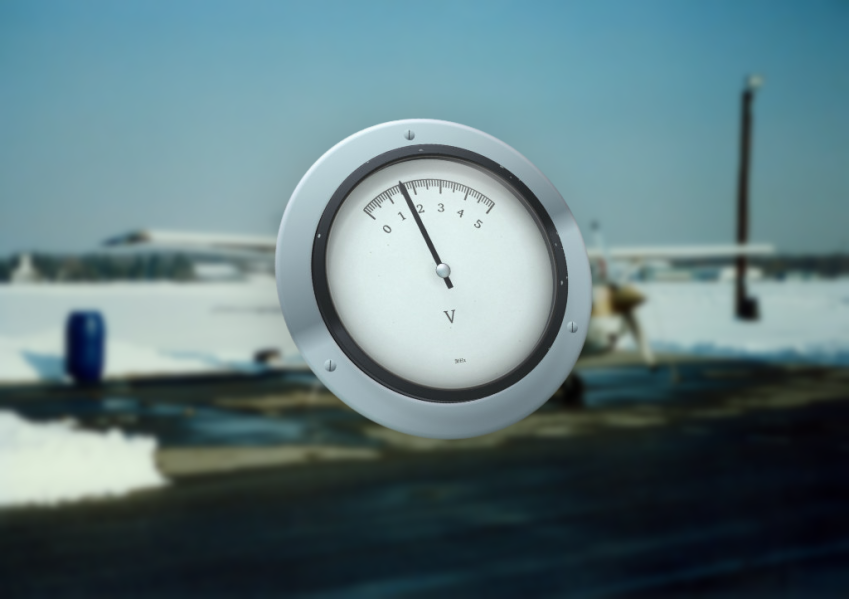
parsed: 1.5 V
